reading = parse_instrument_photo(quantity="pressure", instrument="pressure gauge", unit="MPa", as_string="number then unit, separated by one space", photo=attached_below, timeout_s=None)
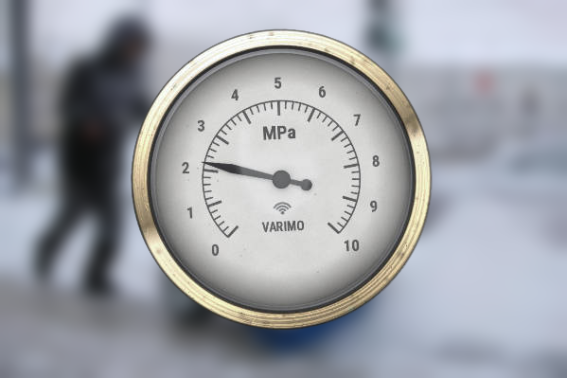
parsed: 2.2 MPa
